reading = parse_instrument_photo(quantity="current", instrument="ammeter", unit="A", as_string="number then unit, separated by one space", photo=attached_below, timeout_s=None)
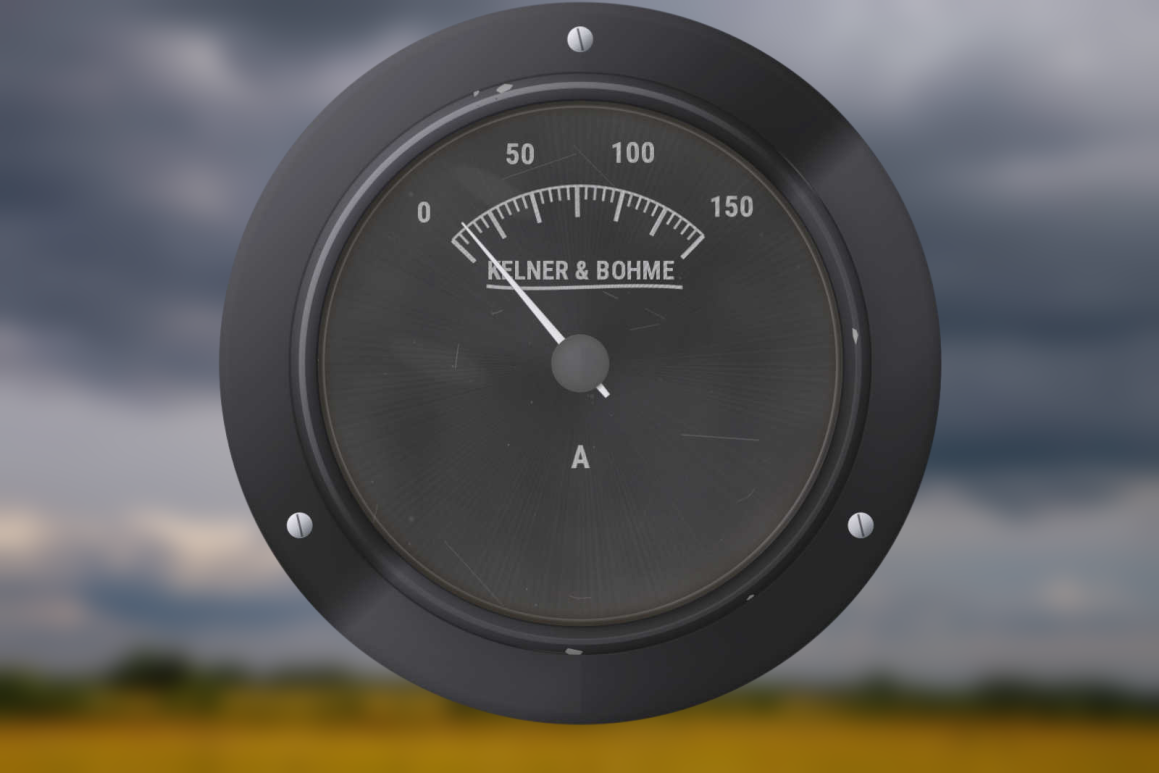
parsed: 10 A
